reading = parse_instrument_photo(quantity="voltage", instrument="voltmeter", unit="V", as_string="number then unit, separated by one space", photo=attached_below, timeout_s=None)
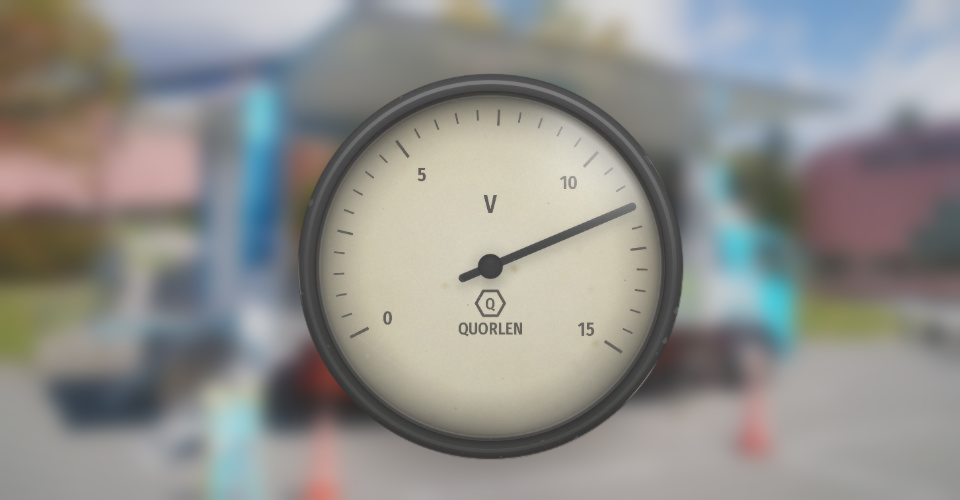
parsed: 11.5 V
